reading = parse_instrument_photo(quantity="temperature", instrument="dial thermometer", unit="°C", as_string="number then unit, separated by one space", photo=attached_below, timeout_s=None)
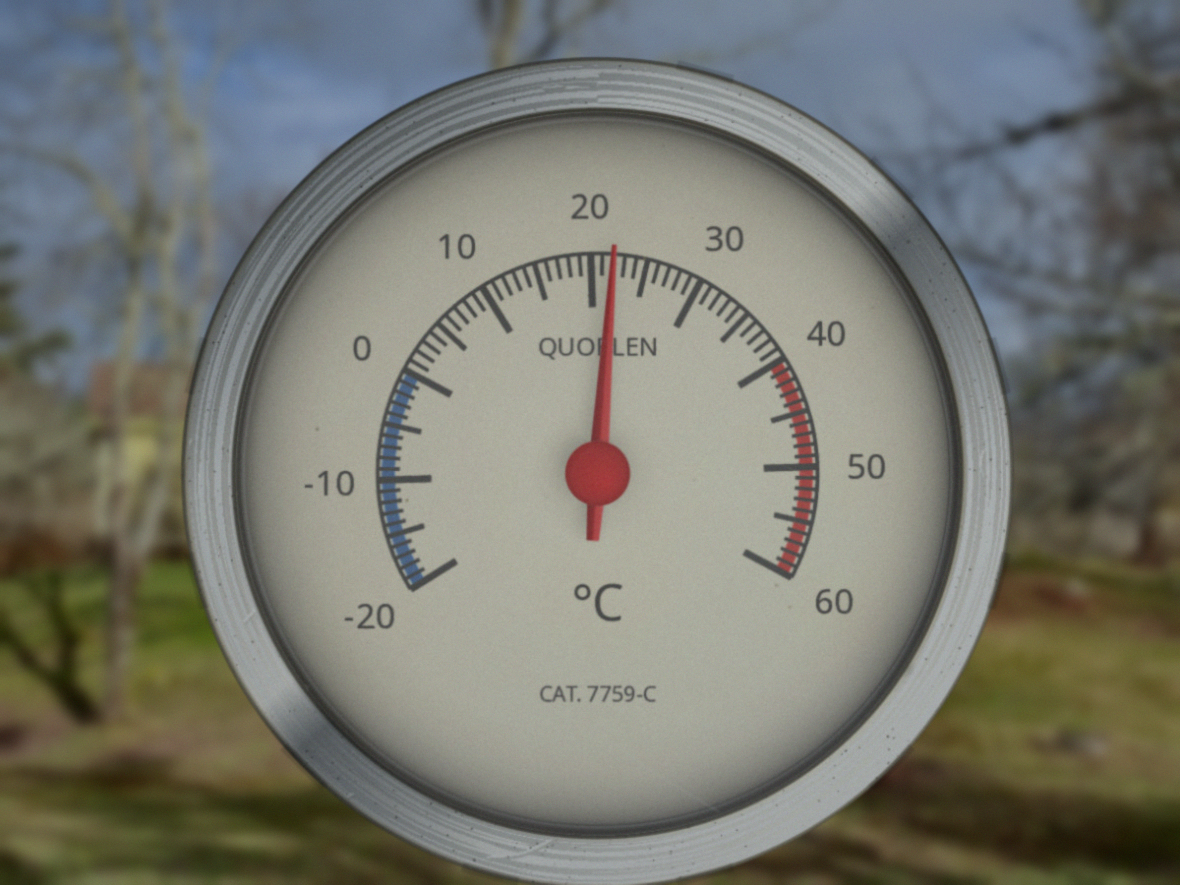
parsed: 22 °C
